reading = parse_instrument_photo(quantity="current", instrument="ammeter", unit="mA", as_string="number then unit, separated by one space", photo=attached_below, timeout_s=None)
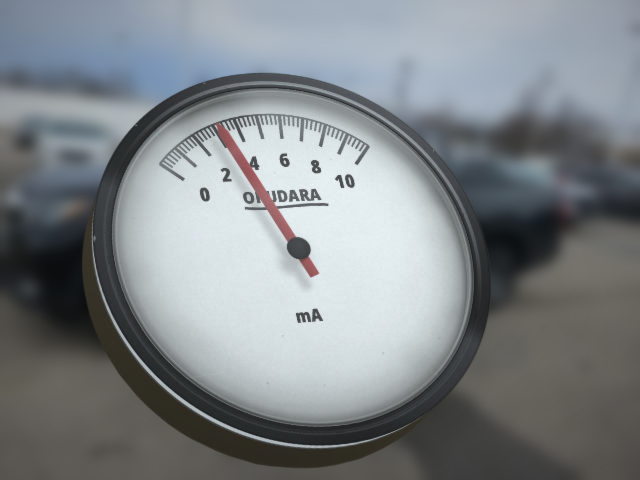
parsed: 3 mA
